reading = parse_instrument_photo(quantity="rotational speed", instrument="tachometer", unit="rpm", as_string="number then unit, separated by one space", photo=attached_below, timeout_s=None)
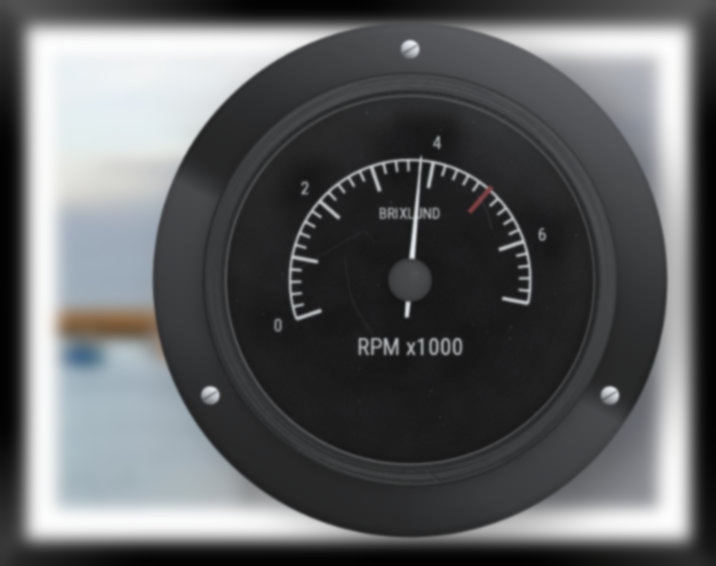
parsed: 3800 rpm
